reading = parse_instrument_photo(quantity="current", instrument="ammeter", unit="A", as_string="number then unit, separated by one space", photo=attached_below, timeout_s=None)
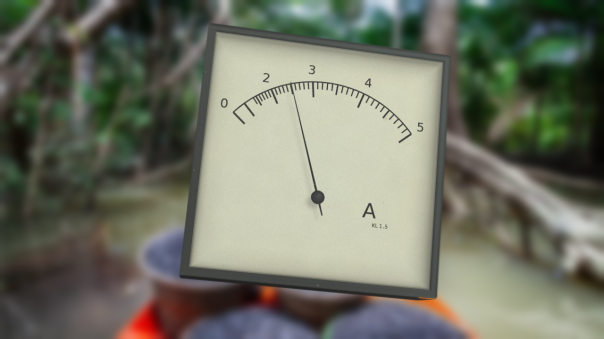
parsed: 2.5 A
